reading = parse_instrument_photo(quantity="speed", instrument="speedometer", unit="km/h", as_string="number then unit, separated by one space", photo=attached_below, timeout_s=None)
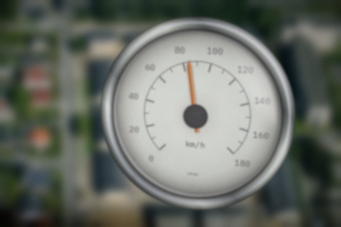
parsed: 85 km/h
